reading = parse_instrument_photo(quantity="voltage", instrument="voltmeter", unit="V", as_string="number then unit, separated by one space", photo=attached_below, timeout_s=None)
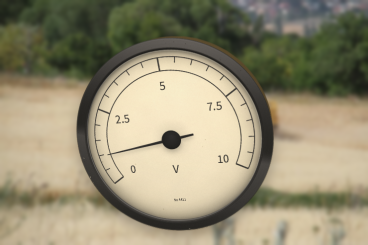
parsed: 1 V
